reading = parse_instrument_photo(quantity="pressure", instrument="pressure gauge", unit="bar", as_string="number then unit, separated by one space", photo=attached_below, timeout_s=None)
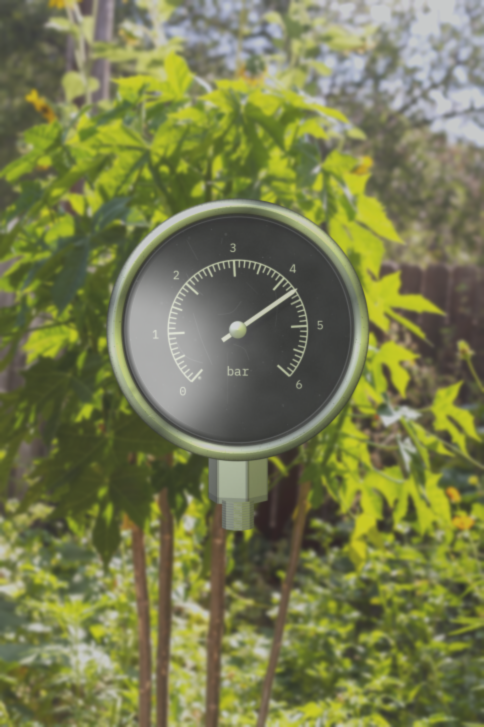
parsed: 4.3 bar
